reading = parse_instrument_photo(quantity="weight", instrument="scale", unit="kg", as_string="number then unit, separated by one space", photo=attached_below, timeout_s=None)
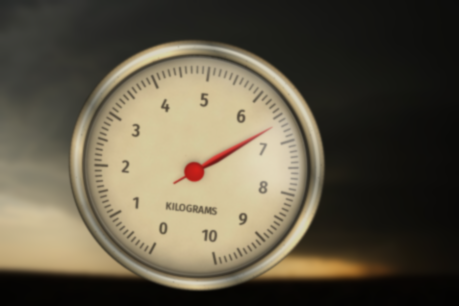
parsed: 6.6 kg
